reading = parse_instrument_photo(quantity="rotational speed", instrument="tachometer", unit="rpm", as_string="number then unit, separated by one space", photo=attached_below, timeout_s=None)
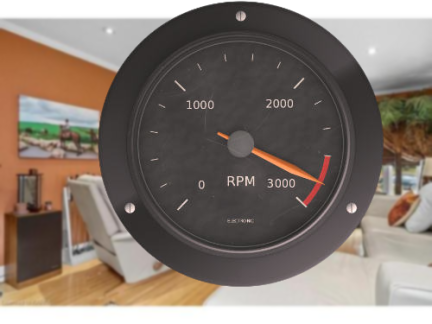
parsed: 2800 rpm
